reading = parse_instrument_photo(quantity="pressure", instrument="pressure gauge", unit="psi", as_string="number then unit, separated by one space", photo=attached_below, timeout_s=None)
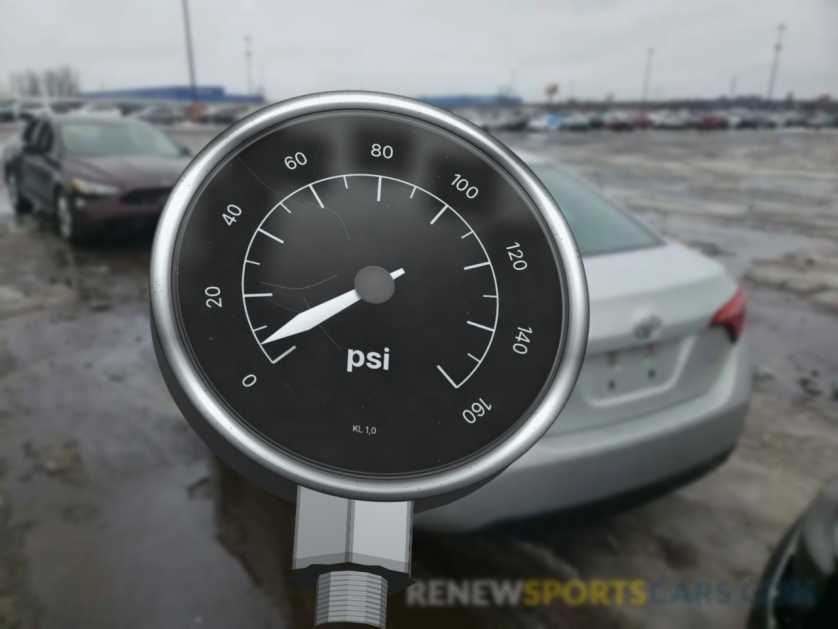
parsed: 5 psi
